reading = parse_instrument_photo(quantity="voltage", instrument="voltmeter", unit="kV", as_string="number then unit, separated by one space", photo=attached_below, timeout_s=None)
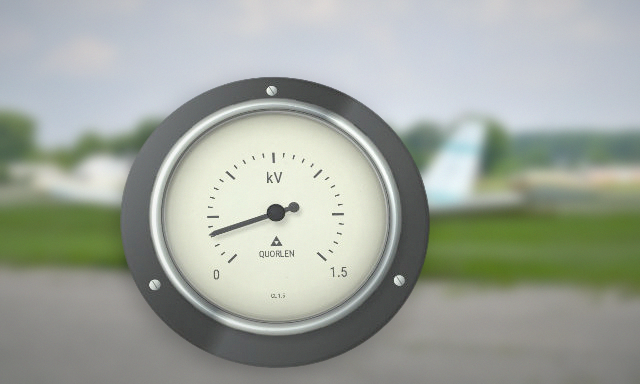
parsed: 0.15 kV
